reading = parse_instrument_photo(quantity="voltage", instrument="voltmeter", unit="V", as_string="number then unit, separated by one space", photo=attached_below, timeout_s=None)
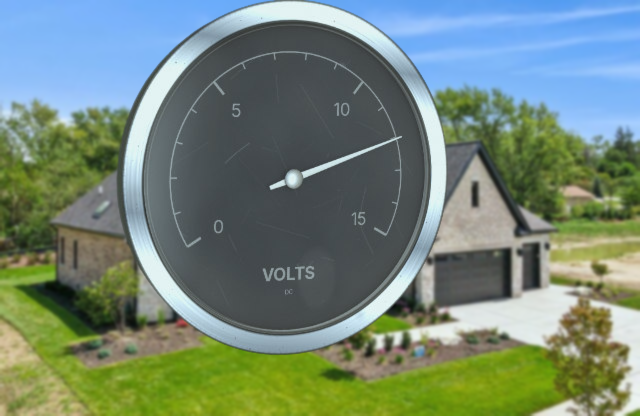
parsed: 12 V
